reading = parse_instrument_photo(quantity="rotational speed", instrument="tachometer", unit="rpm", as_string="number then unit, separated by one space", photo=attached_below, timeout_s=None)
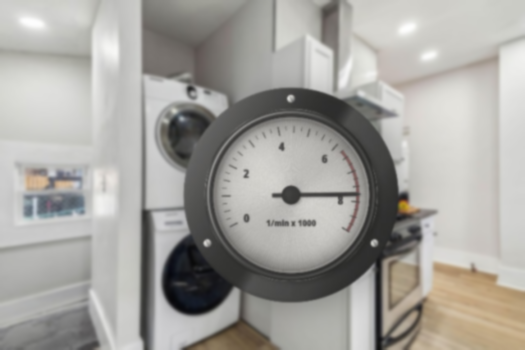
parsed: 7750 rpm
